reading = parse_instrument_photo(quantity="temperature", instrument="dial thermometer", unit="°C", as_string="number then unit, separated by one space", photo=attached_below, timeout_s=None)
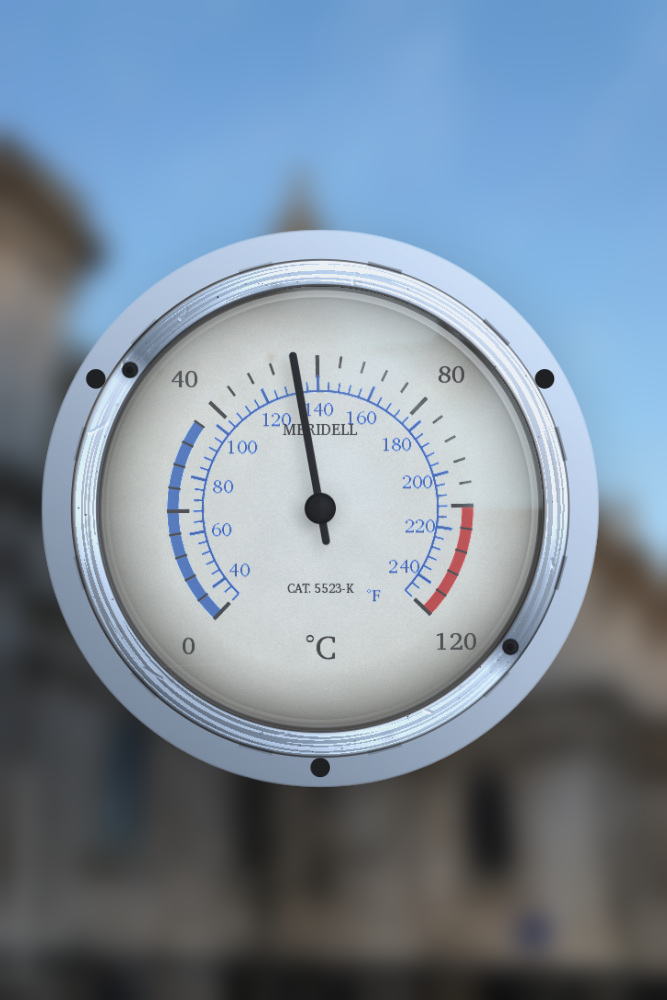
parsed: 56 °C
